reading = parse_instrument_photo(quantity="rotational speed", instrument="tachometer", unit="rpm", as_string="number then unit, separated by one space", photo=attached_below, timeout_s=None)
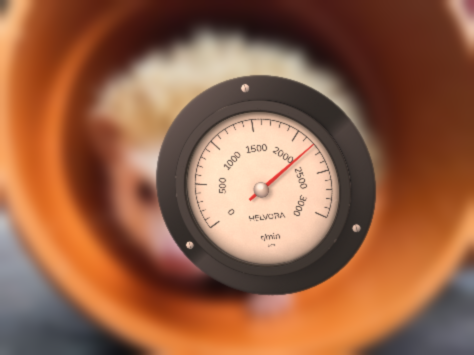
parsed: 2200 rpm
